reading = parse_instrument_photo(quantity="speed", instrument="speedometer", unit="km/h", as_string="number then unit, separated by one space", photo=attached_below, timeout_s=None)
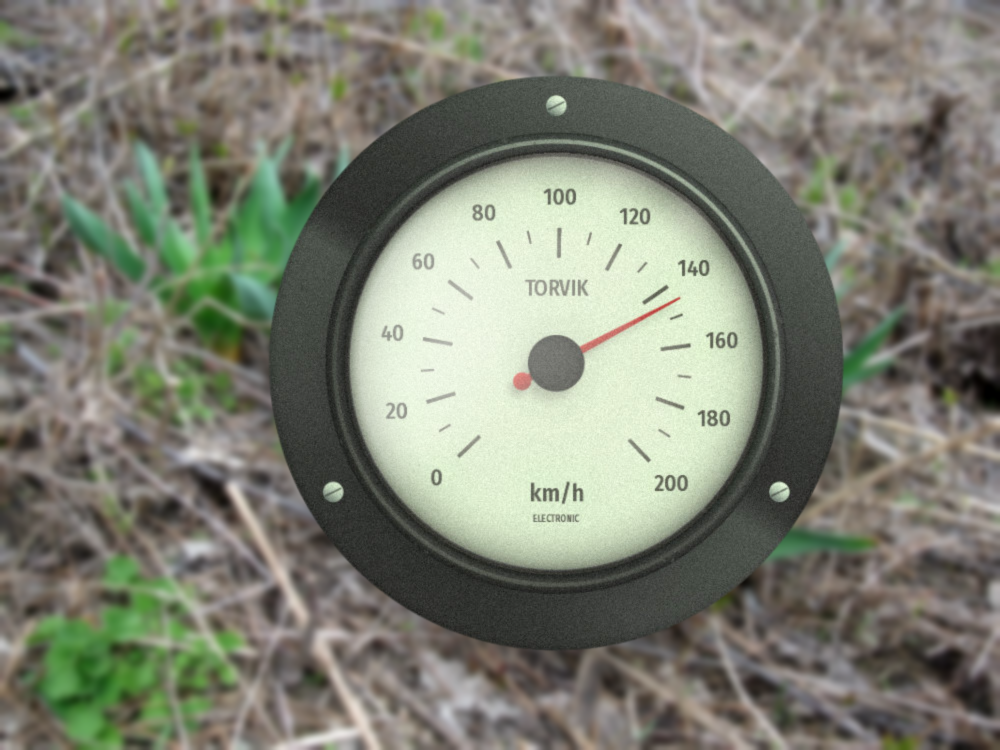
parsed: 145 km/h
